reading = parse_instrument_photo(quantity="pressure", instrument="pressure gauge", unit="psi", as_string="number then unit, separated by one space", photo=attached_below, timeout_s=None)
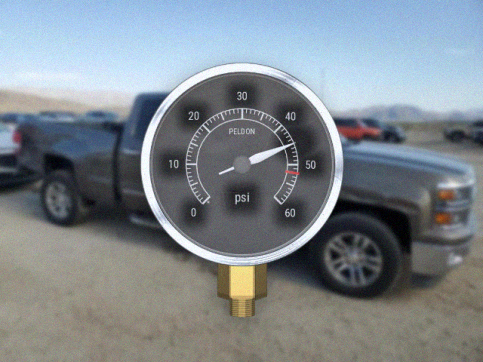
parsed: 45 psi
